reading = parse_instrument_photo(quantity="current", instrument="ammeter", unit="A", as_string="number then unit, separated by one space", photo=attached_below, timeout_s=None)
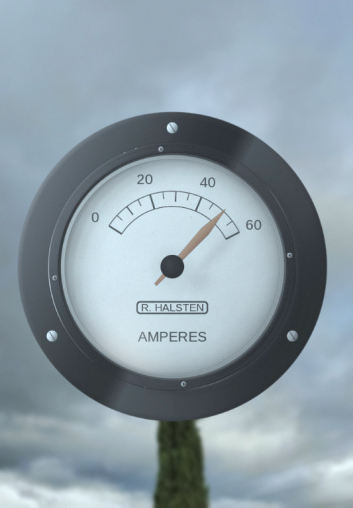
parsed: 50 A
